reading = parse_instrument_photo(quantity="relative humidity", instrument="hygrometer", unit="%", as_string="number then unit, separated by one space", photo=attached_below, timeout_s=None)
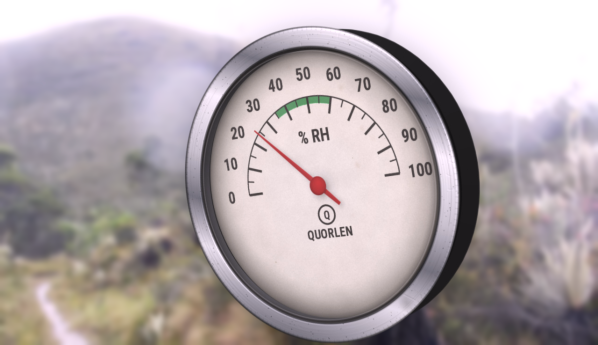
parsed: 25 %
